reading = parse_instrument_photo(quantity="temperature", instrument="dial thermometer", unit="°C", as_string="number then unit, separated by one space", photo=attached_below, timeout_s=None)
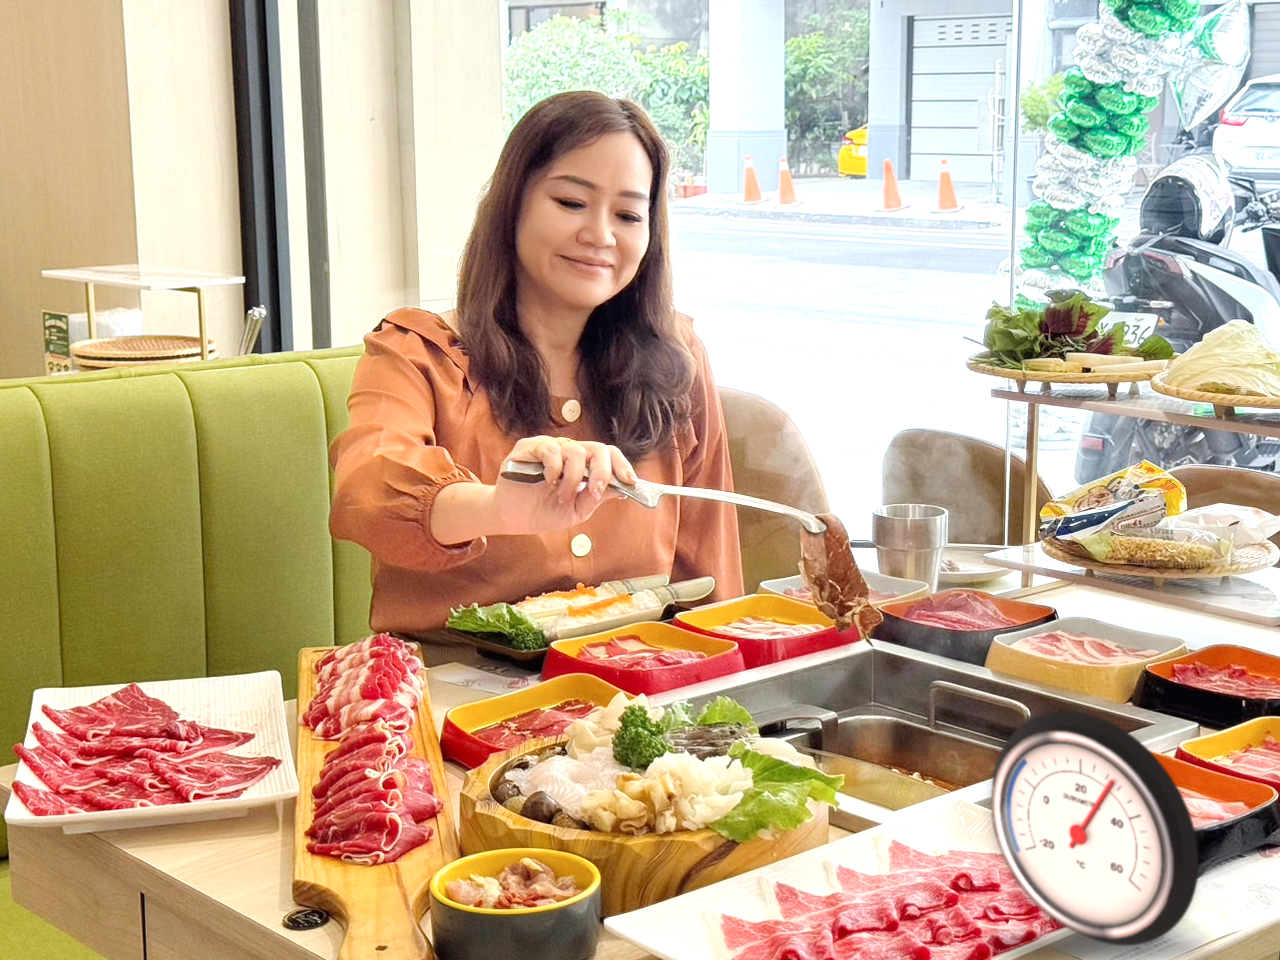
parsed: 30 °C
